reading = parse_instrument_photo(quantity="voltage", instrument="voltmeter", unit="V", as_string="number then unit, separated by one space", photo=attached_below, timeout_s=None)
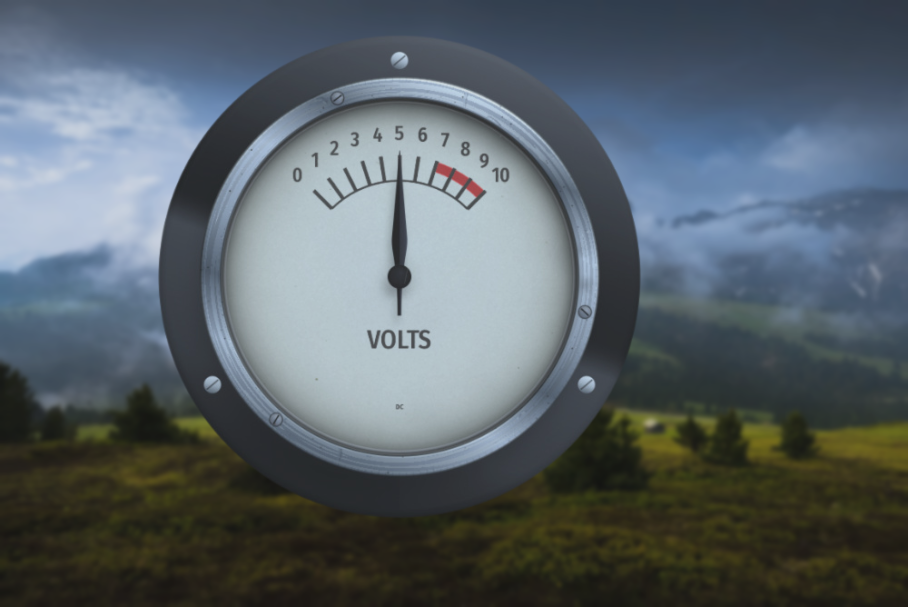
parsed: 5 V
